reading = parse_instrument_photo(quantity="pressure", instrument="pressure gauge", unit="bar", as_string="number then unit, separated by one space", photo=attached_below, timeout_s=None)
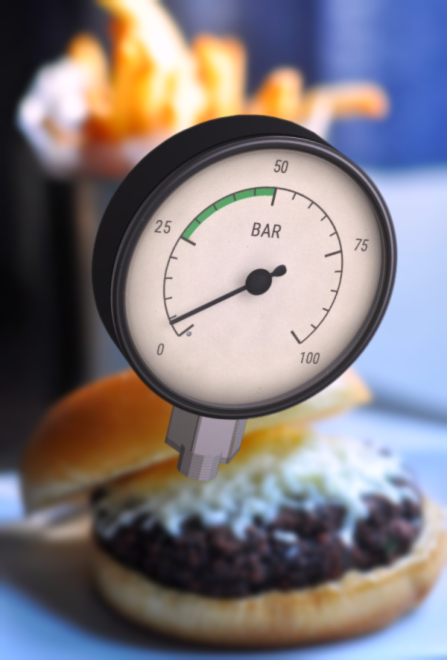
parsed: 5 bar
